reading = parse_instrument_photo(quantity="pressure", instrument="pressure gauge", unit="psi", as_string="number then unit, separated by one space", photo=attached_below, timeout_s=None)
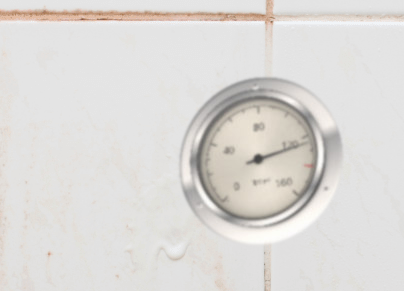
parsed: 125 psi
